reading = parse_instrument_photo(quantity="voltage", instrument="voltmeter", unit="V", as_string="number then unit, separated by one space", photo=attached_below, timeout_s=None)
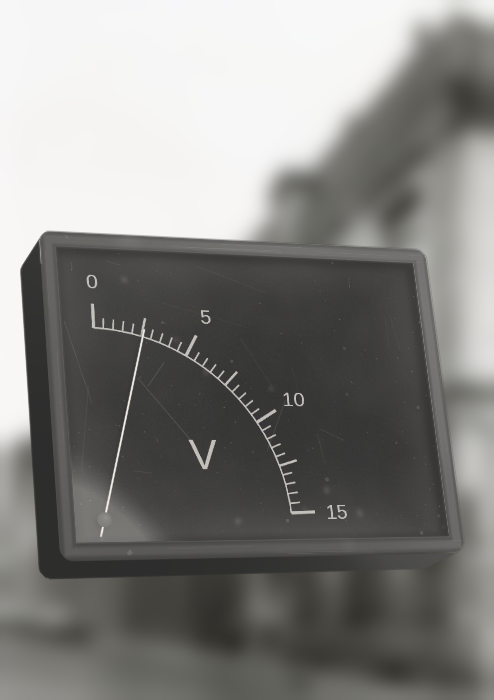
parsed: 2.5 V
